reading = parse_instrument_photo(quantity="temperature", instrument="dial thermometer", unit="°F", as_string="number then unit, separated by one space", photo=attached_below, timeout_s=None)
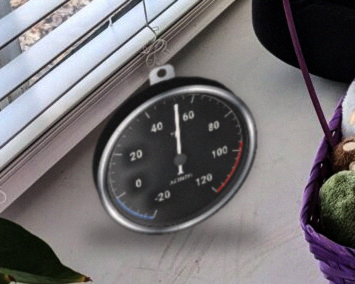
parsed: 52 °F
